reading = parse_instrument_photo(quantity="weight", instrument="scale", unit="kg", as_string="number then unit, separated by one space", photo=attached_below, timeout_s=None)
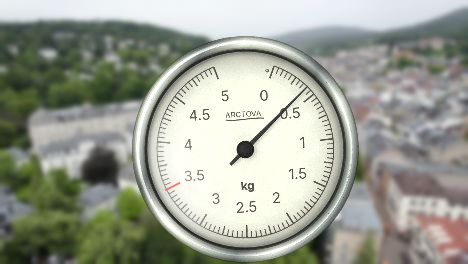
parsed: 0.4 kg
